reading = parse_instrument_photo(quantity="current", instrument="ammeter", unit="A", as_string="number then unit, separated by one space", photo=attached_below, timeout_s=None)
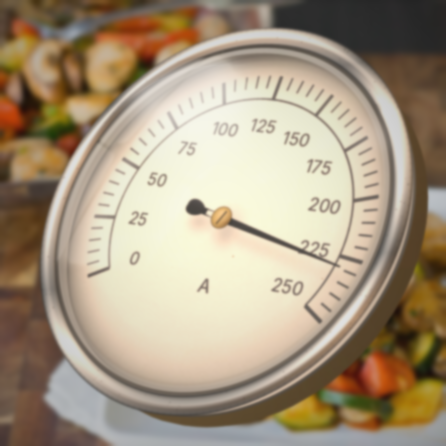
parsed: 230 A
